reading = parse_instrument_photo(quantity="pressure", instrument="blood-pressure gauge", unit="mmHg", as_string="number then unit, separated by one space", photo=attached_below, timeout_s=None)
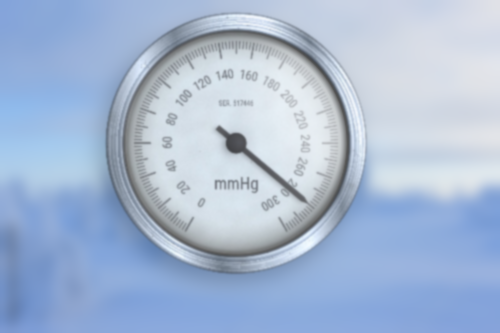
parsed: 280 mmHg
